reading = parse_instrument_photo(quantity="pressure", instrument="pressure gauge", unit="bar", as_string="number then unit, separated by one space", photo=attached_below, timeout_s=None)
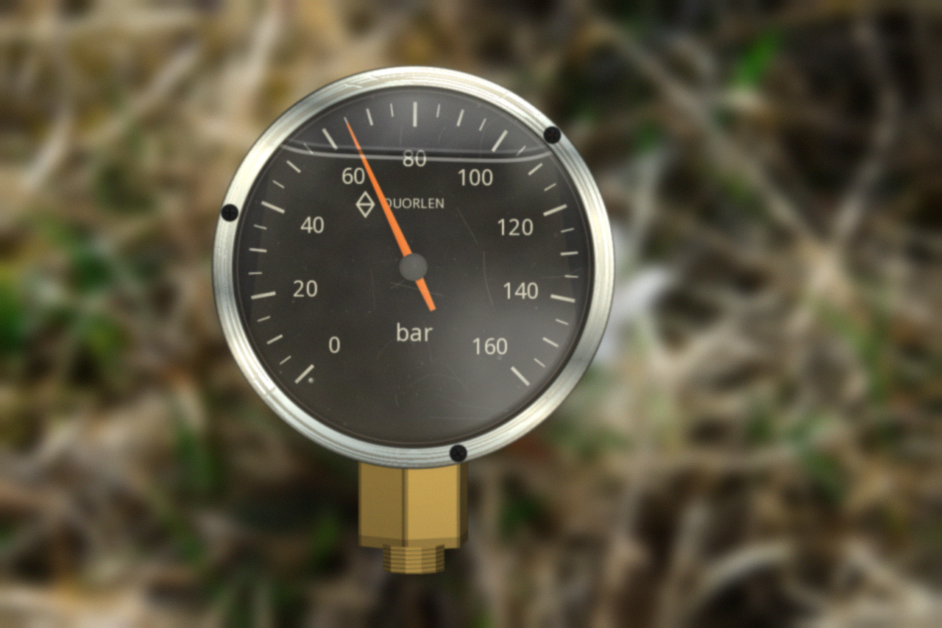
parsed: 65 bar
